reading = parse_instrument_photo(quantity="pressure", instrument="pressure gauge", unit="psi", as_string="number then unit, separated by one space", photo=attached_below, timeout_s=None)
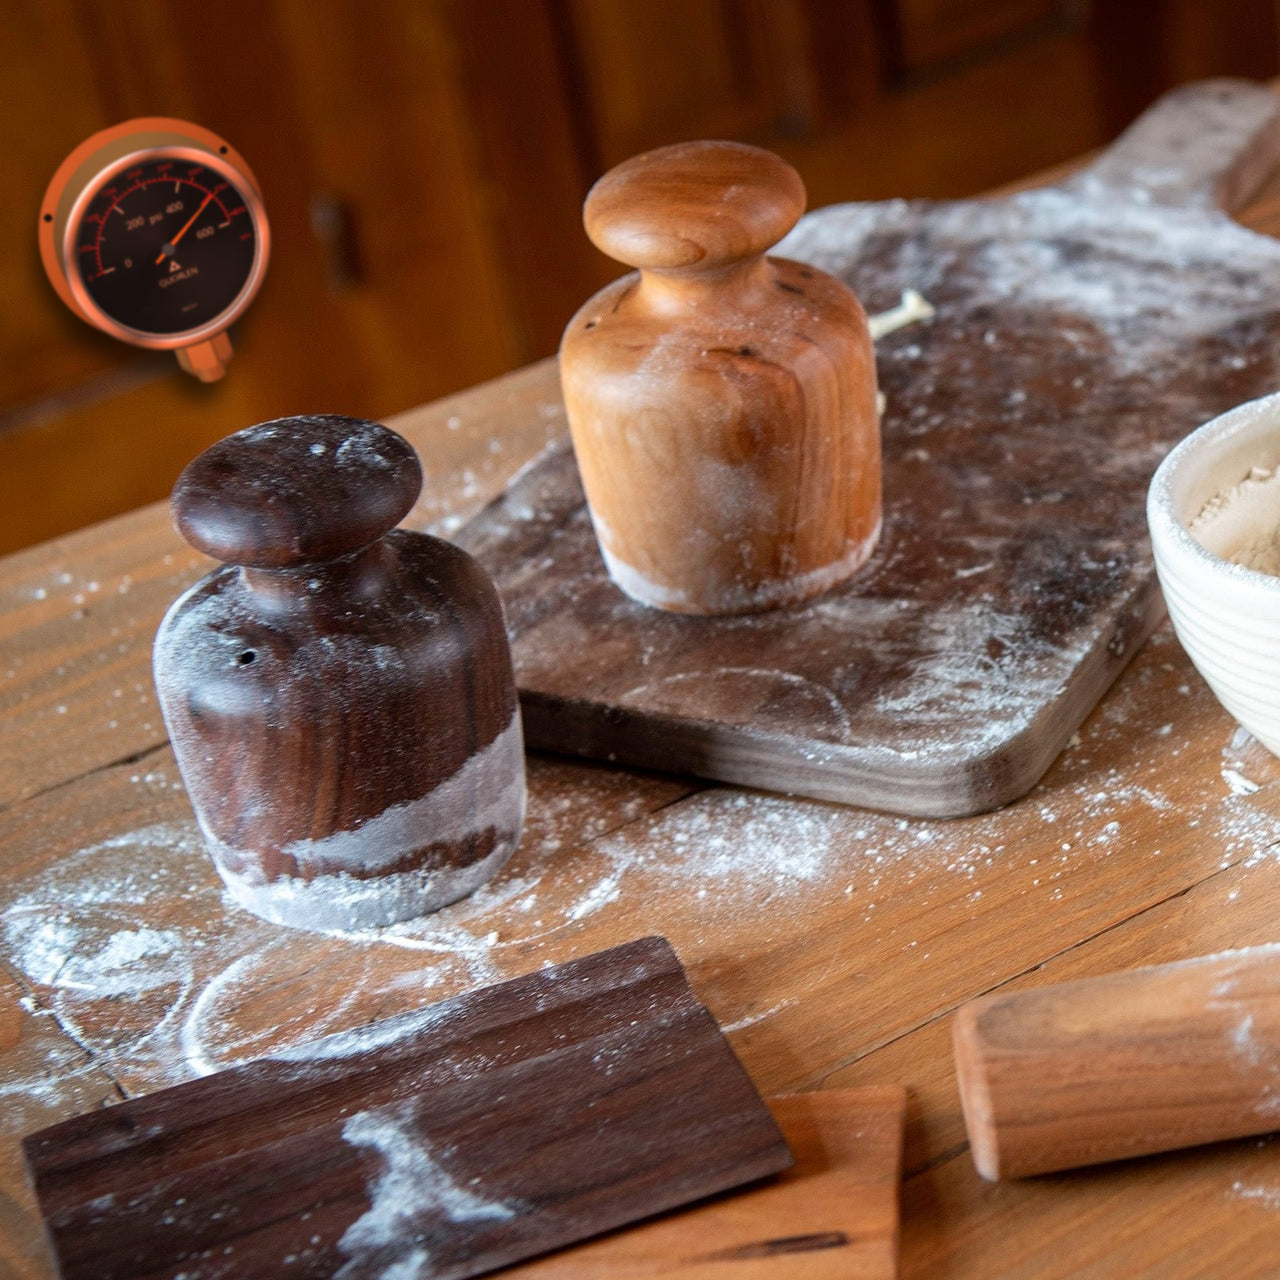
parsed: 500 psi
